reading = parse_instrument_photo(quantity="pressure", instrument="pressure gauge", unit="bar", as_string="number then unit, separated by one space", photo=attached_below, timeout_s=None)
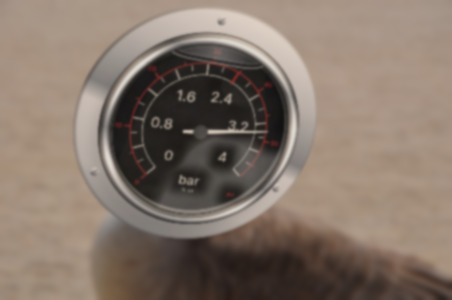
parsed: 3.3 bar
